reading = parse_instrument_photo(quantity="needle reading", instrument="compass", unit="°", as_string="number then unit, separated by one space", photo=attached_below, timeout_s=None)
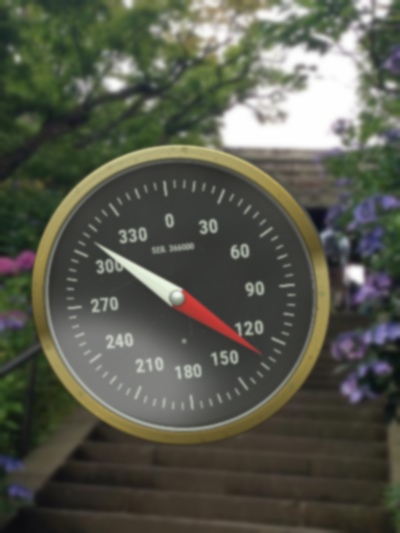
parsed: 130 °
